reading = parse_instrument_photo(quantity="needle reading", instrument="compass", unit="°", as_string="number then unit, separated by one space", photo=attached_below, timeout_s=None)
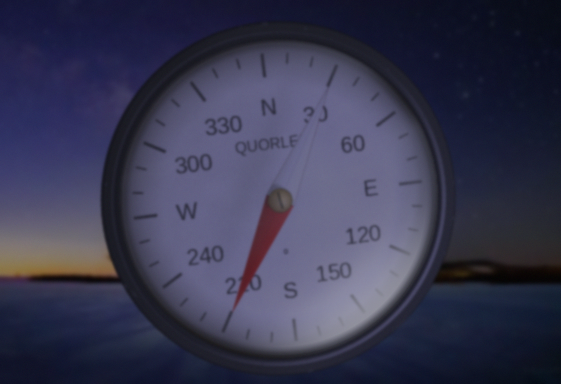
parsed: 210 °
